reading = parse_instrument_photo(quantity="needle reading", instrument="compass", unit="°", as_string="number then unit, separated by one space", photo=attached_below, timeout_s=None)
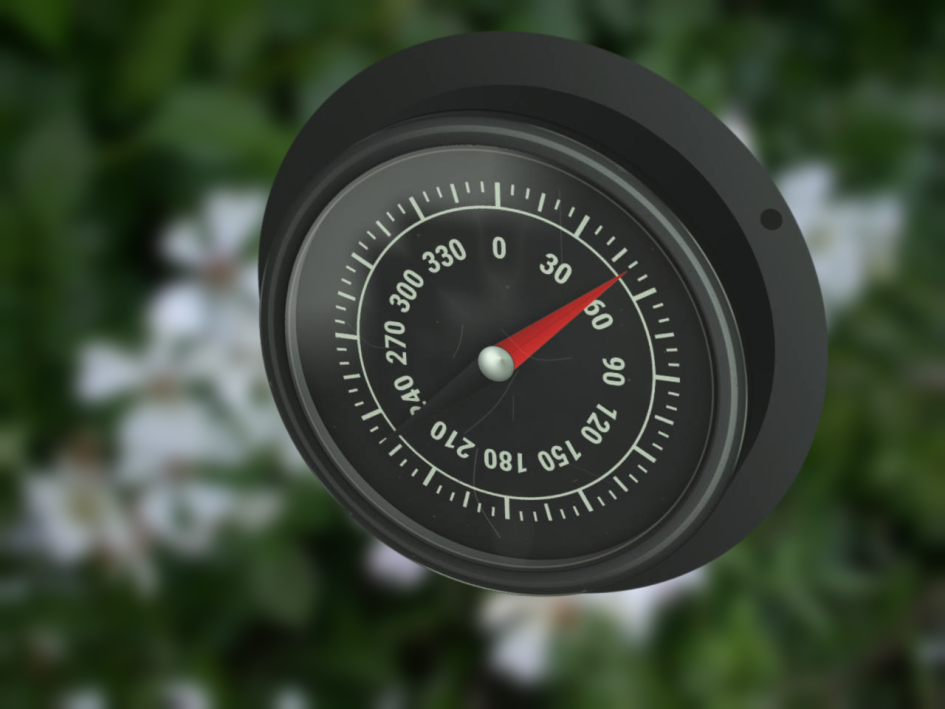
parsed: 50 °
